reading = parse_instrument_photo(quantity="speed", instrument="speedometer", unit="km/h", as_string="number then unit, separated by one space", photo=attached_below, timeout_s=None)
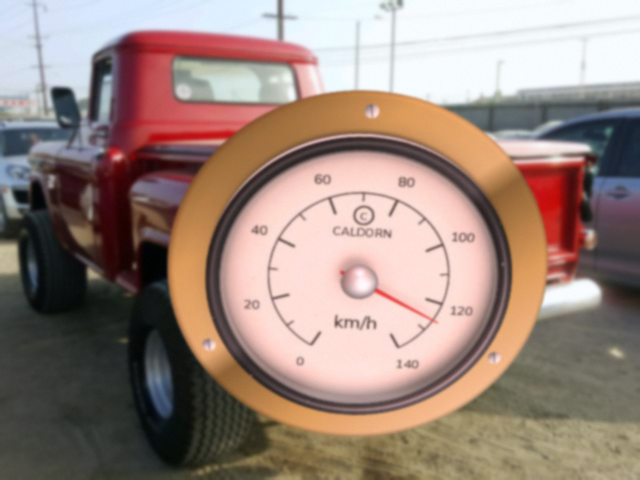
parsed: 125 km/h
